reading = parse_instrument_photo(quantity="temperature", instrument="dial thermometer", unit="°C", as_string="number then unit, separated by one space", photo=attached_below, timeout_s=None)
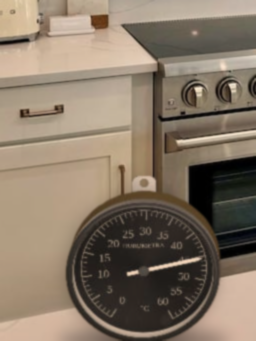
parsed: 45 °C
